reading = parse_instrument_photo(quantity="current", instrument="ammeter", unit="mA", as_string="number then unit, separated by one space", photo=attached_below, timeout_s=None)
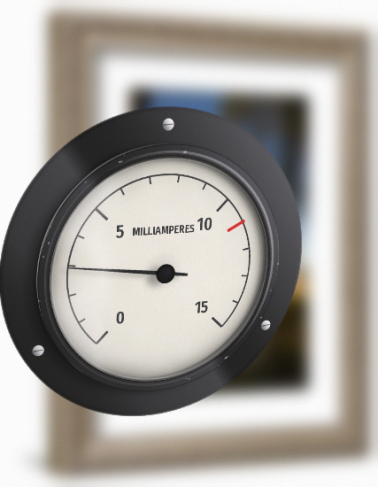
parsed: 3 mA
